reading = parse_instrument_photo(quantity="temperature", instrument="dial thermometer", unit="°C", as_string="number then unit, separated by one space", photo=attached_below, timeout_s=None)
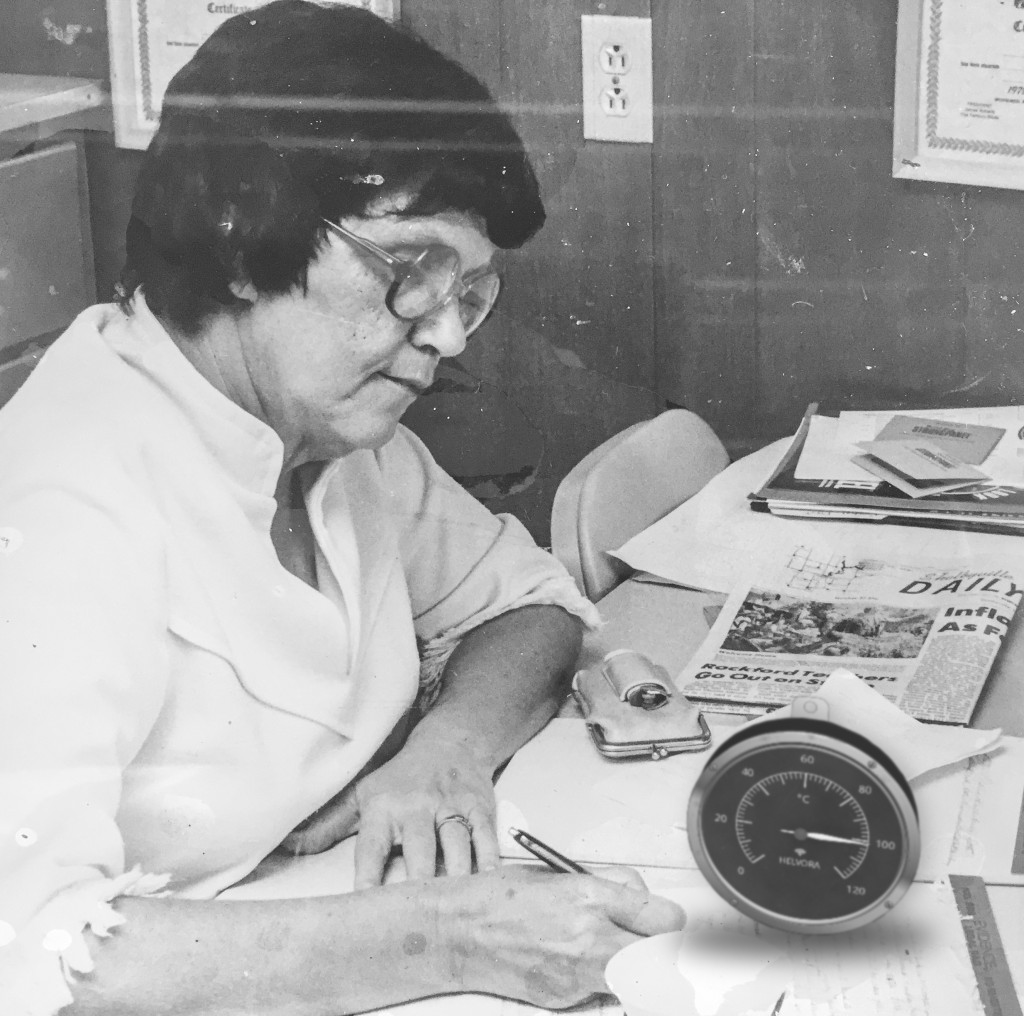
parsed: 100 °C
